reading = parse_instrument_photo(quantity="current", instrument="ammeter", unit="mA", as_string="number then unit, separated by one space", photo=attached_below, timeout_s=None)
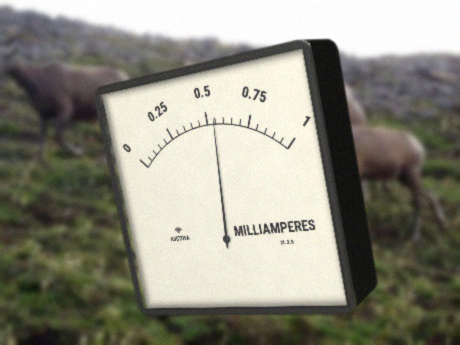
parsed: 0.55 mA
